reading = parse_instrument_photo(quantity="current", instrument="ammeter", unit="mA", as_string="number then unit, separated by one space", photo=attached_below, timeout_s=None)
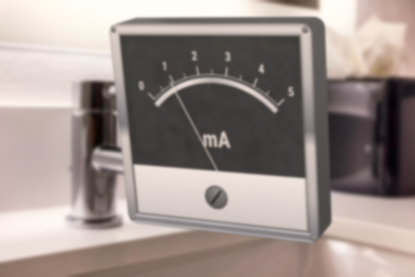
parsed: 1 mA
